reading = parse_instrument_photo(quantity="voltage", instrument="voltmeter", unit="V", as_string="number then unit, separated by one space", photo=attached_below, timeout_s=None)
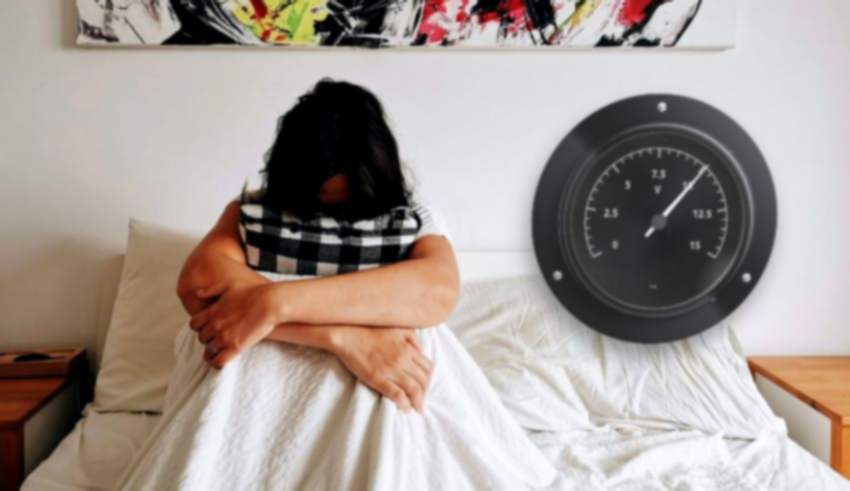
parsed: 10 V
